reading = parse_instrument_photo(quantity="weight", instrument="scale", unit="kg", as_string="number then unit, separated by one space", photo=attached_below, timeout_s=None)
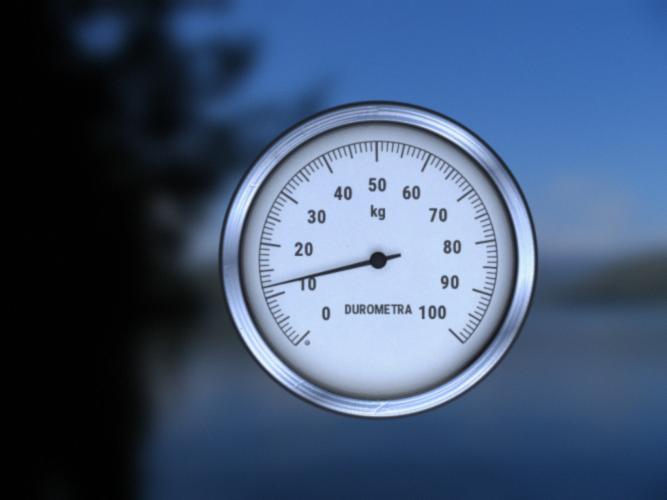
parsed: 12 kg
